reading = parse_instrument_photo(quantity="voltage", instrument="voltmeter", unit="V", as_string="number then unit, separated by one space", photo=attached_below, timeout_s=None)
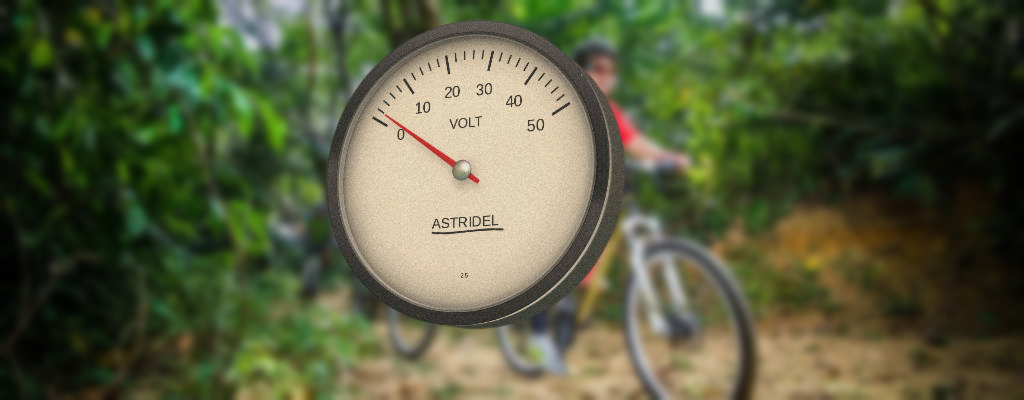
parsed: 2 V
